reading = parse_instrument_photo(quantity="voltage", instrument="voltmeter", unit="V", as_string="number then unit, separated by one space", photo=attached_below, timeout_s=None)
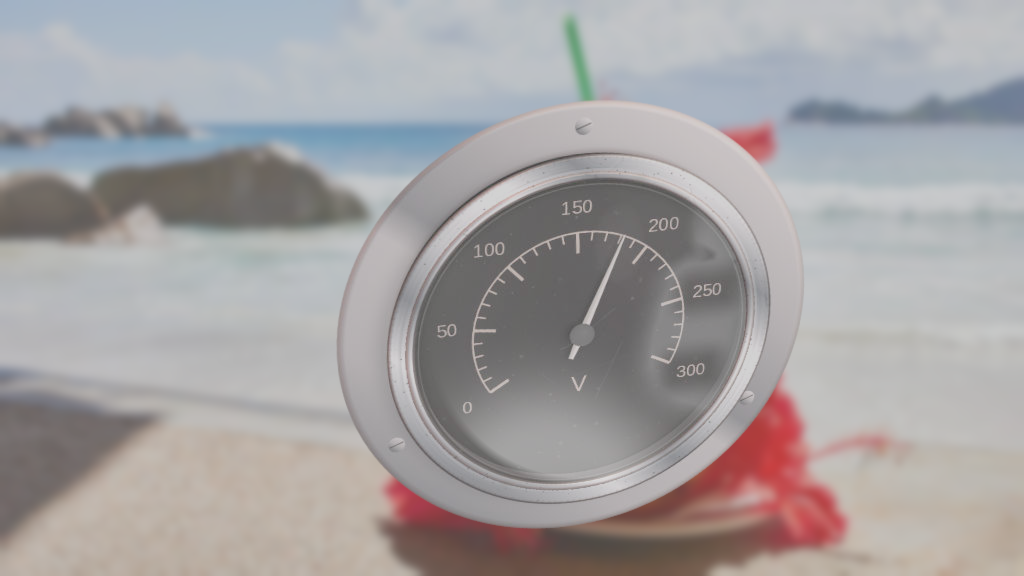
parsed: 180 V
